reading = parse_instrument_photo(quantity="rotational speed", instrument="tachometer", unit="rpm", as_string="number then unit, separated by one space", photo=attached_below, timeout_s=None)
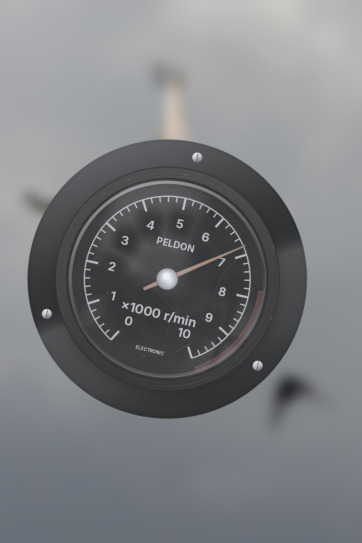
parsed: 6800 rpm
